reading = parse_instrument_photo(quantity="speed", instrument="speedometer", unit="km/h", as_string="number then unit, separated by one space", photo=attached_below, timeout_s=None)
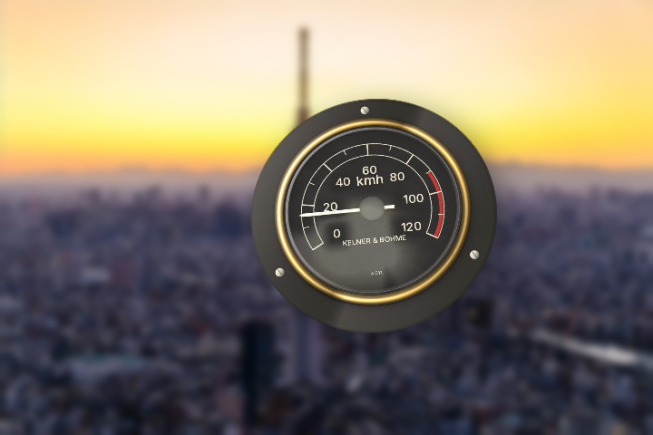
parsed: 15 km/h
